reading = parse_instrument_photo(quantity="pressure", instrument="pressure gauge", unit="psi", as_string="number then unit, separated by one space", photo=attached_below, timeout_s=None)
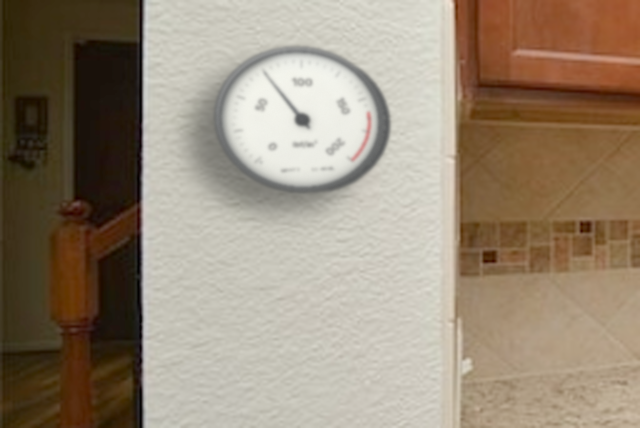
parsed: 75 psi
